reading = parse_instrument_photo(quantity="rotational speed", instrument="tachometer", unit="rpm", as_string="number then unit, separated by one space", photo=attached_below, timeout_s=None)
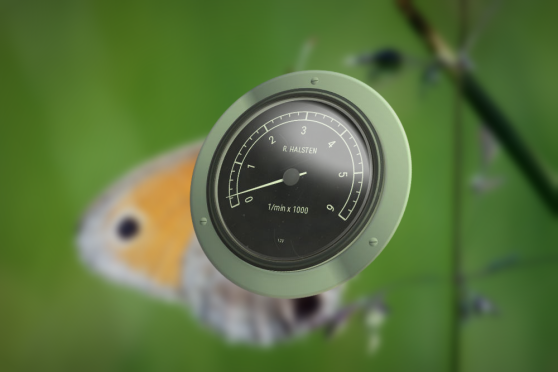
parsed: 200 rpm
